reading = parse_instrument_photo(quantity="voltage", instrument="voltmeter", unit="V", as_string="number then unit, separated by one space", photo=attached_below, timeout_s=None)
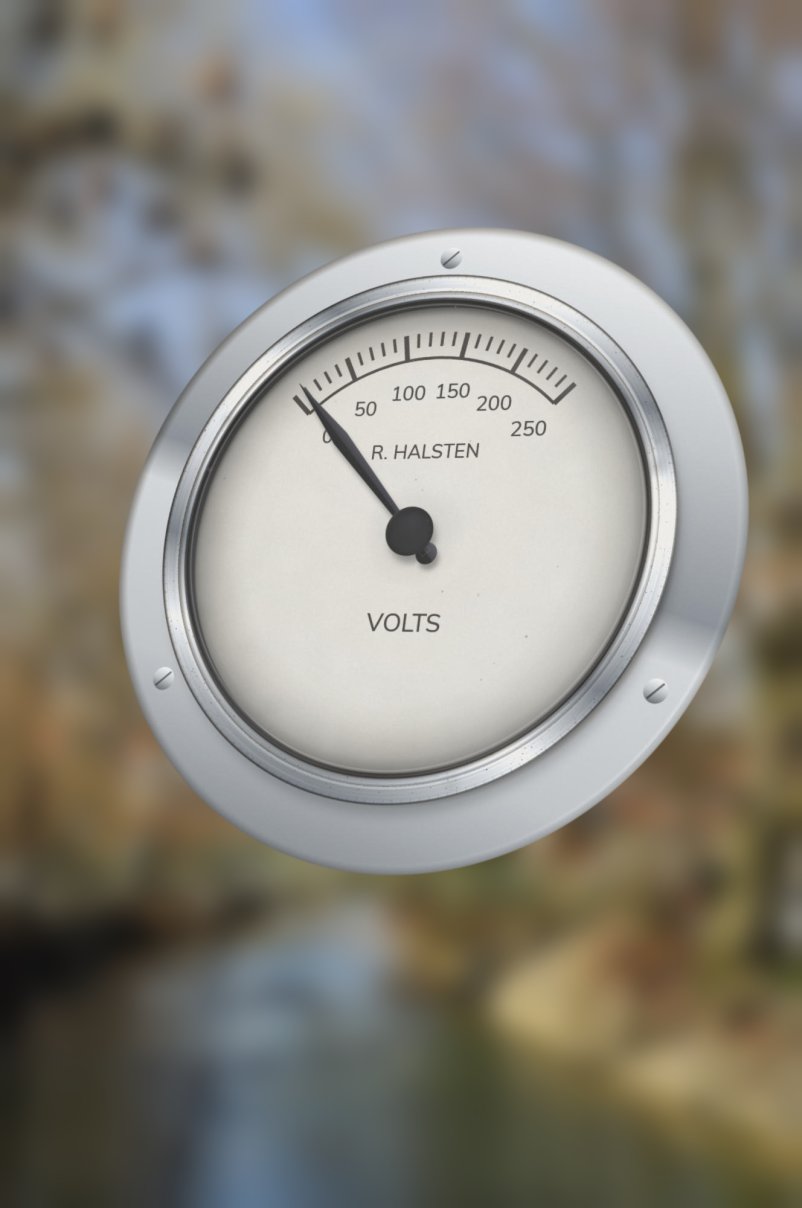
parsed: 10 V
